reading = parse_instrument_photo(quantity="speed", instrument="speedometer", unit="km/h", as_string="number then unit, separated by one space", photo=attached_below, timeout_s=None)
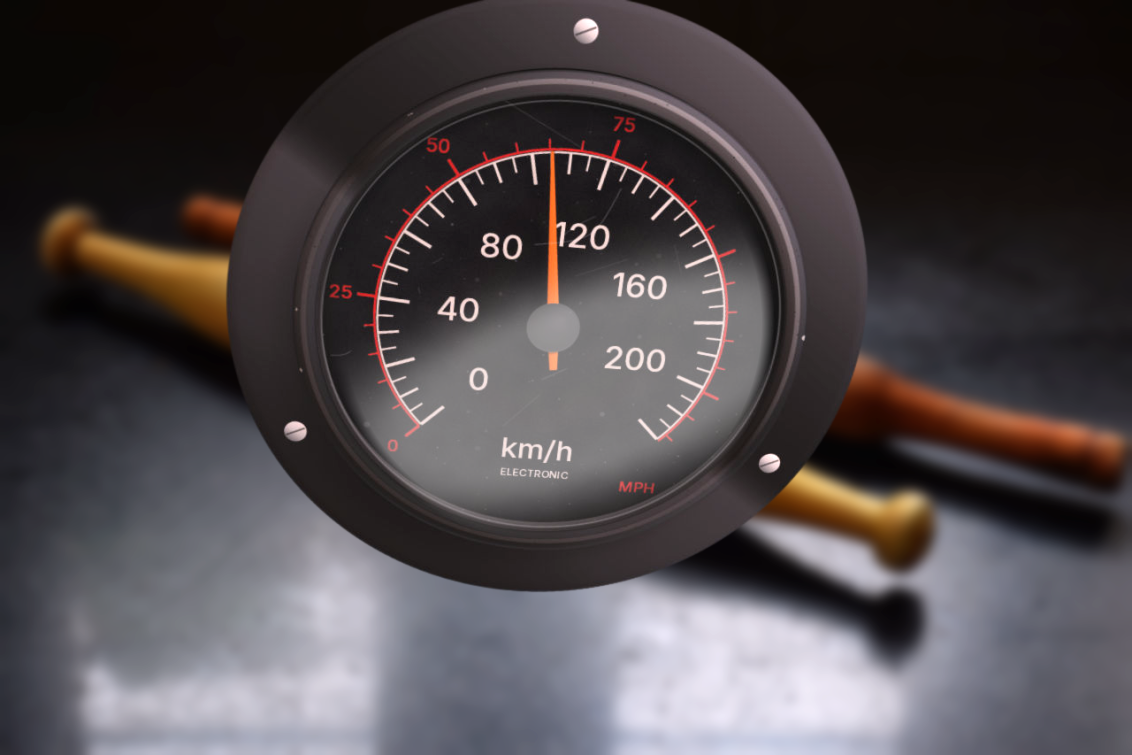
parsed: 105 km/h
